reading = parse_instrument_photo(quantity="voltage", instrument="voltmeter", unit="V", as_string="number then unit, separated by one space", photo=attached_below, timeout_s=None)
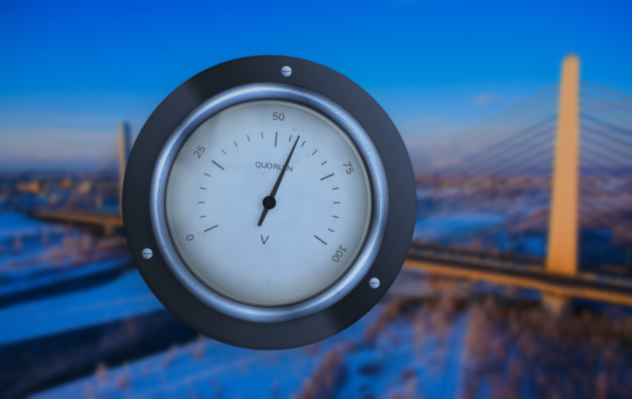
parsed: 57.5 V
